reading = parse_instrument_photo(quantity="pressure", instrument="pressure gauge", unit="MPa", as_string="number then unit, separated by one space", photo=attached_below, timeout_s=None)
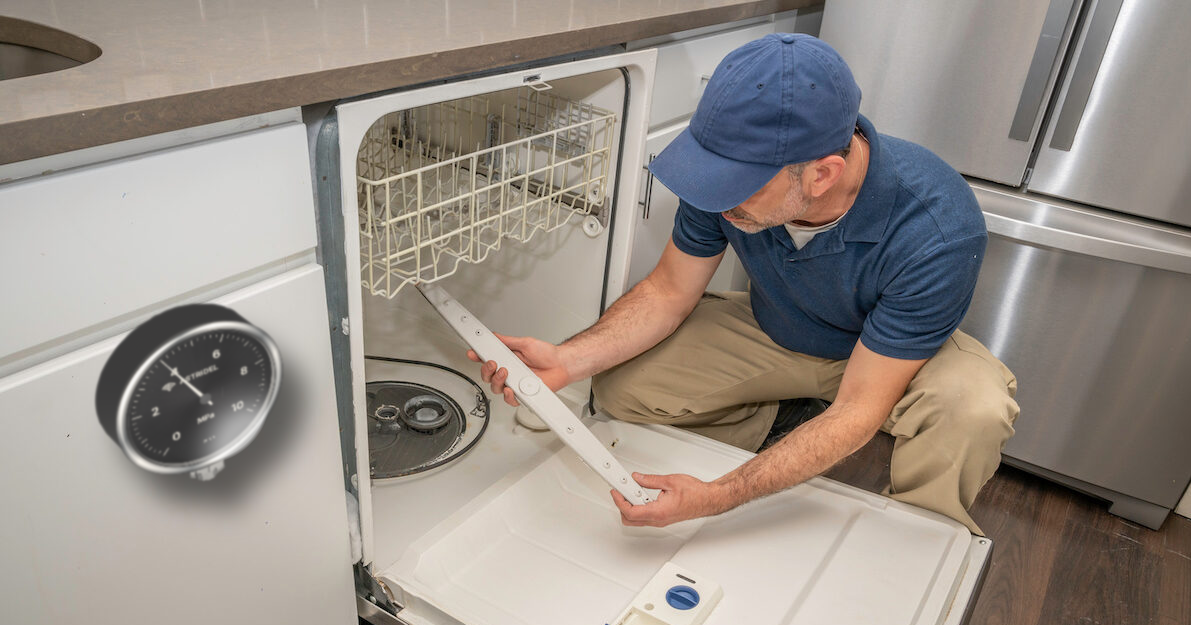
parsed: 4 MPa
